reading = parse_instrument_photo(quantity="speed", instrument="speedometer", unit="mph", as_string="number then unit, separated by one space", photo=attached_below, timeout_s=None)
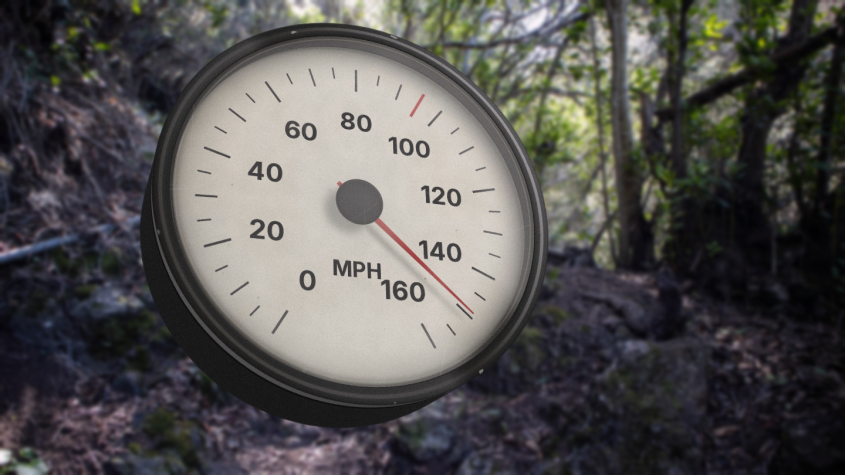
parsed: 150 mph
